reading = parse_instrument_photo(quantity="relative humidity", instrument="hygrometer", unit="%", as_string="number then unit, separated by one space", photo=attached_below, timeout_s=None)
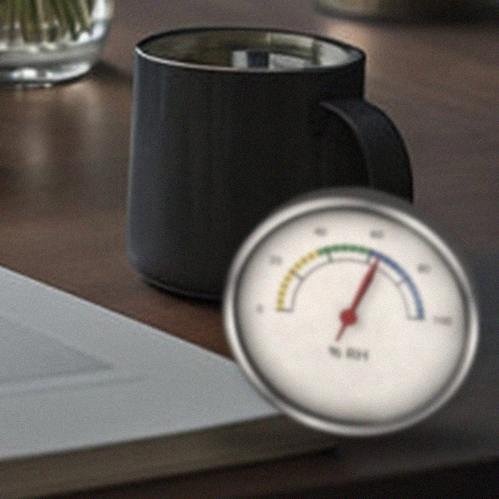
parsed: 64 %
